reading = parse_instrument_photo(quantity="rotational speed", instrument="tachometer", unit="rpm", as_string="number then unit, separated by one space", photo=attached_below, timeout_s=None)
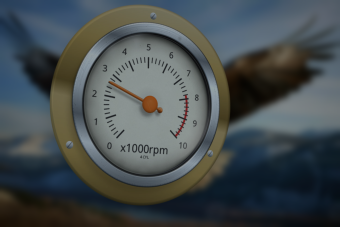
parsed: 2600 rpm
